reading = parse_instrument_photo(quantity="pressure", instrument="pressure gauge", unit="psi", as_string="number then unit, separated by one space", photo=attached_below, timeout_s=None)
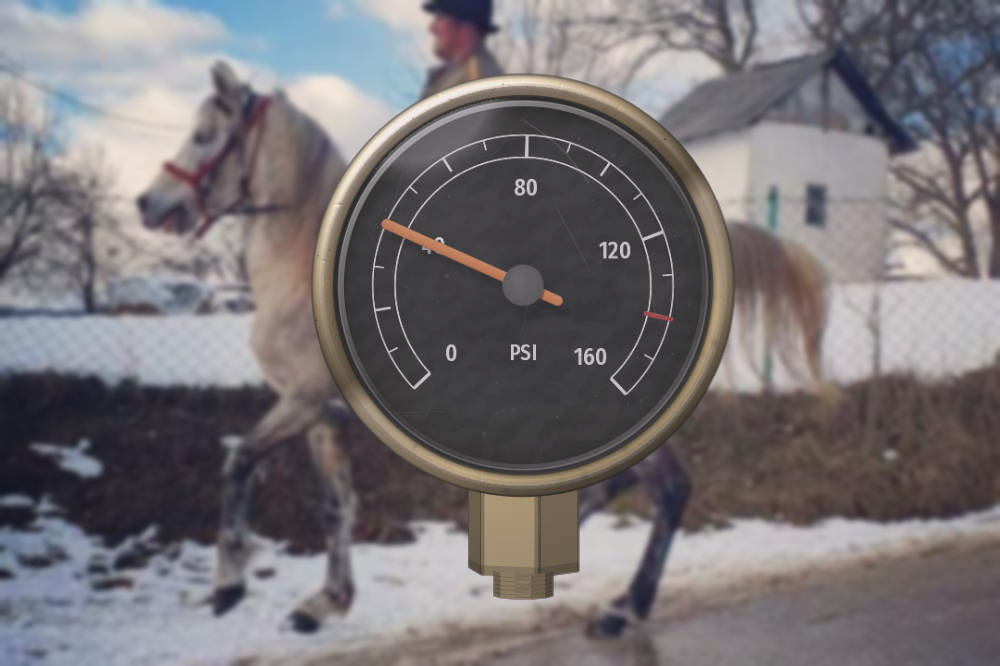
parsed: 40 psi
